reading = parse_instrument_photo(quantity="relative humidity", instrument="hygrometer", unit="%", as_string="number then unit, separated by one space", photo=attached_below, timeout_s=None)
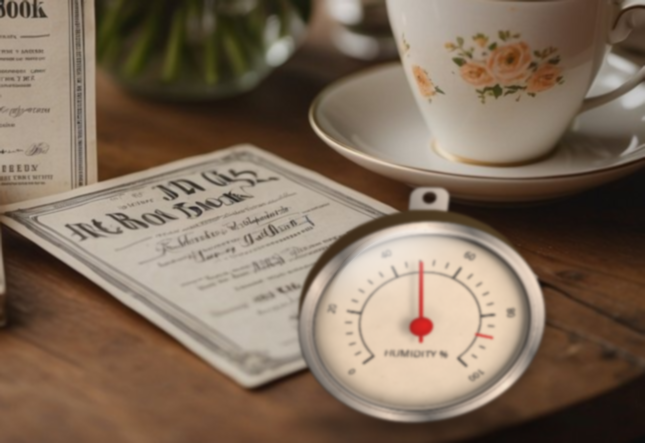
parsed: 48 %
